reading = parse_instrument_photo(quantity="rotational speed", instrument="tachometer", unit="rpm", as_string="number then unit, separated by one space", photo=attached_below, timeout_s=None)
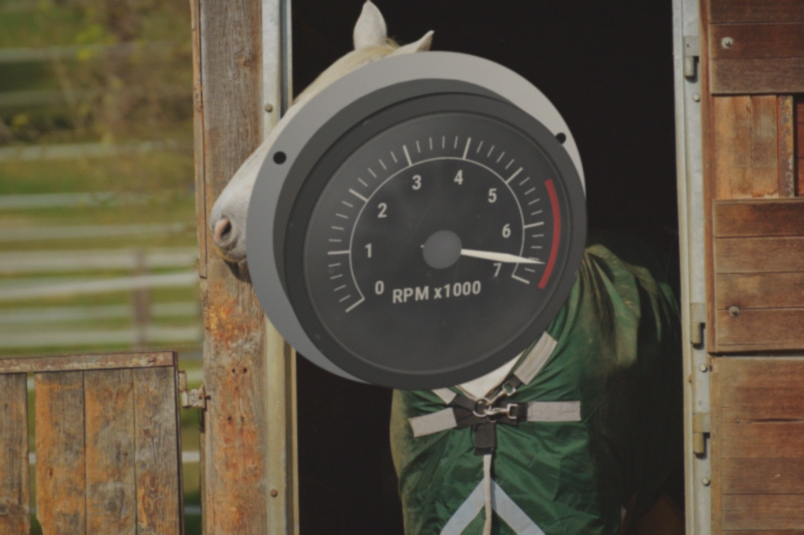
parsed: 6600 rpm
